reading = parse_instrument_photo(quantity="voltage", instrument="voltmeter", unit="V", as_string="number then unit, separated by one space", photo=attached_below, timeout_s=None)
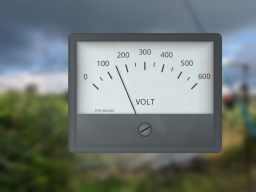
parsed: 150 V
